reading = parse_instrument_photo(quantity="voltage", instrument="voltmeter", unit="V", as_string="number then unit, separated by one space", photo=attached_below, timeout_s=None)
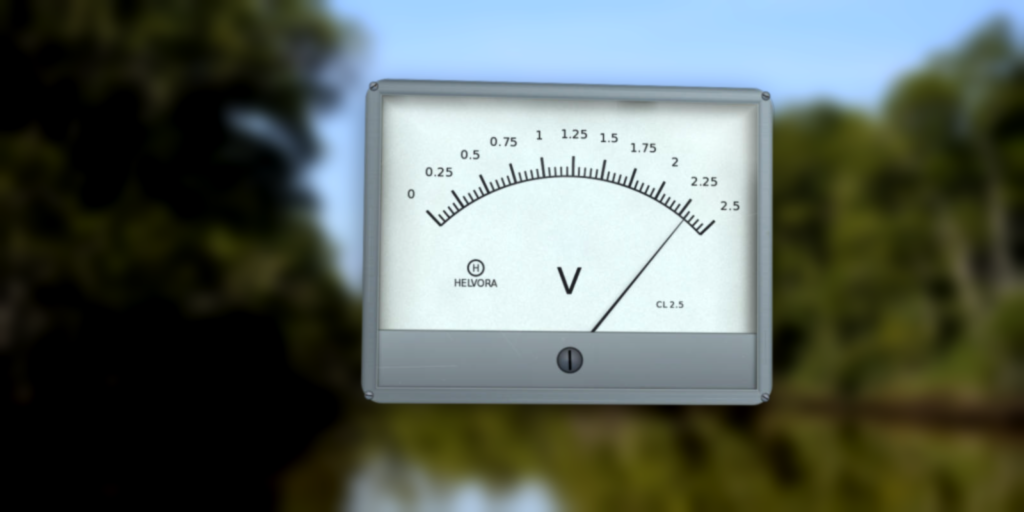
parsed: 2.3 V
